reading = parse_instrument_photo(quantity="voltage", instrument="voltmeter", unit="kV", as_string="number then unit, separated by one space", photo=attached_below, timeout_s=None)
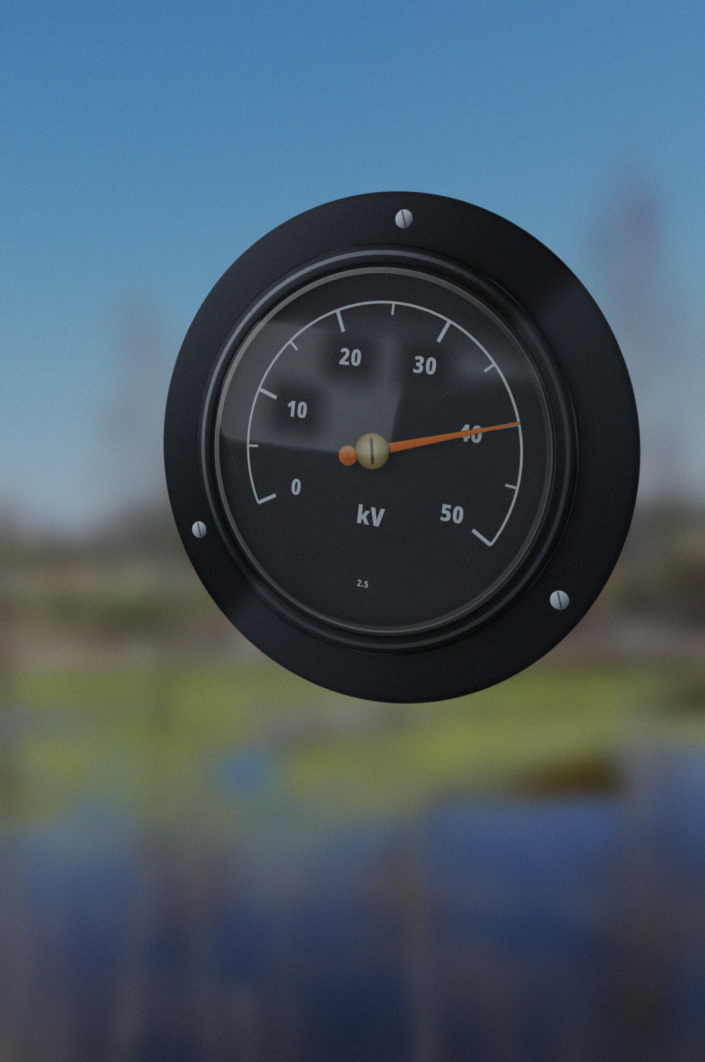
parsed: 40 kV
